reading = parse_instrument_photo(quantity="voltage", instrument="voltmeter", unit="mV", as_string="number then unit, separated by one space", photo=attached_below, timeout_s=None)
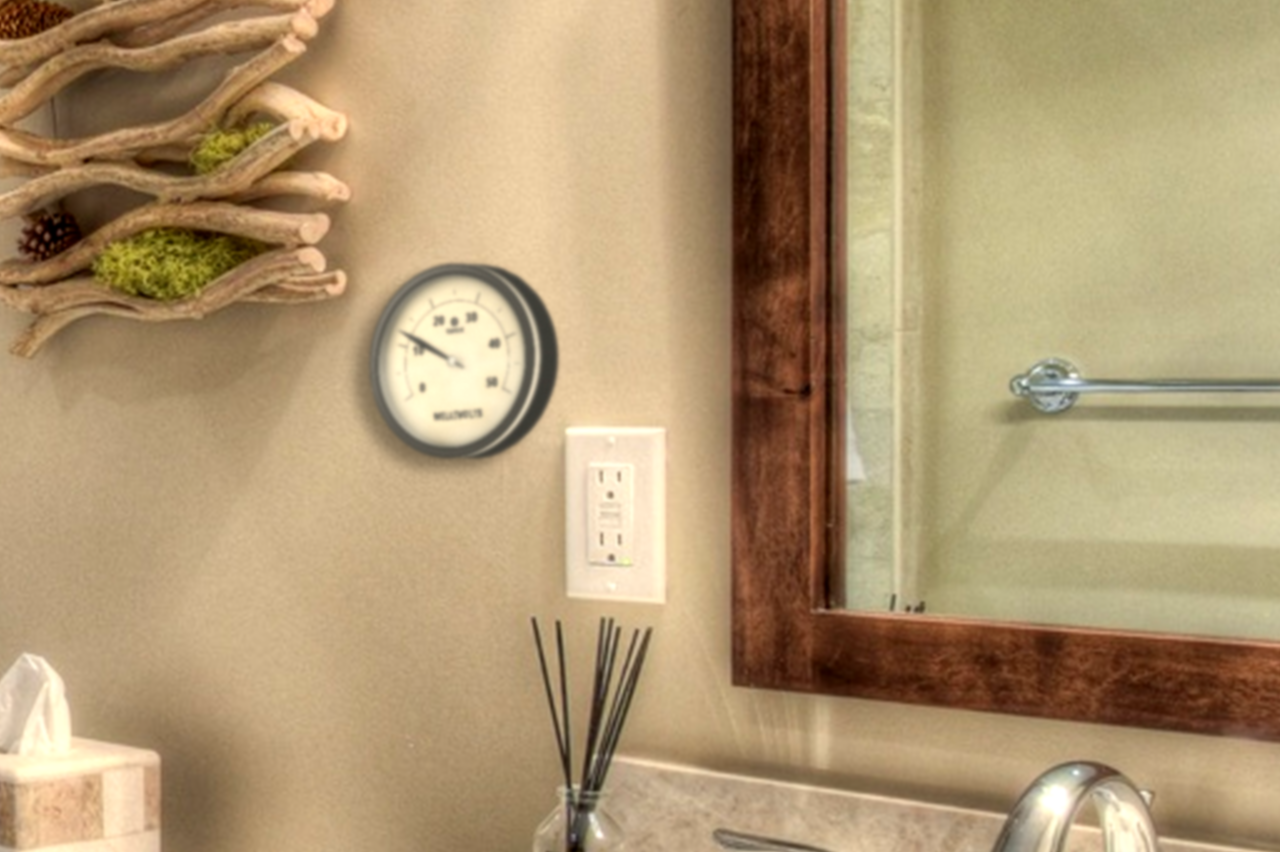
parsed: 12.5 mV
